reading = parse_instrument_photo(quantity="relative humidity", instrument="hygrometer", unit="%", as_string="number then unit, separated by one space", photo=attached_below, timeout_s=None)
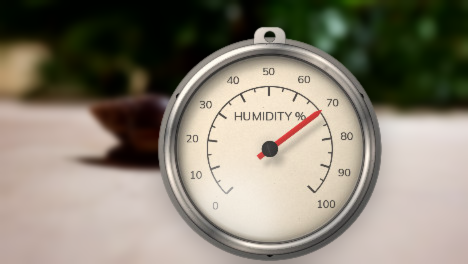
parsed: 70 %
